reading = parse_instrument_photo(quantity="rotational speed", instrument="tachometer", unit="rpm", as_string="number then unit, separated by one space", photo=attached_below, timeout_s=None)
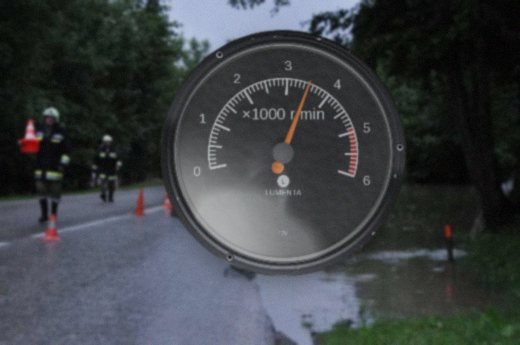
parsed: 3500 rpm
